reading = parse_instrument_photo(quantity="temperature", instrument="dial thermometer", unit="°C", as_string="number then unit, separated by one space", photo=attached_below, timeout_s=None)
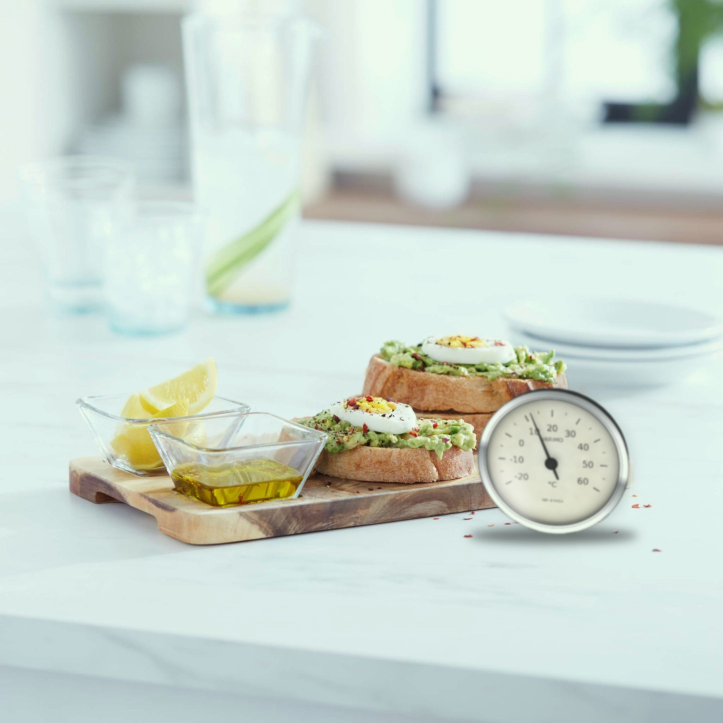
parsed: 12.5 °C
